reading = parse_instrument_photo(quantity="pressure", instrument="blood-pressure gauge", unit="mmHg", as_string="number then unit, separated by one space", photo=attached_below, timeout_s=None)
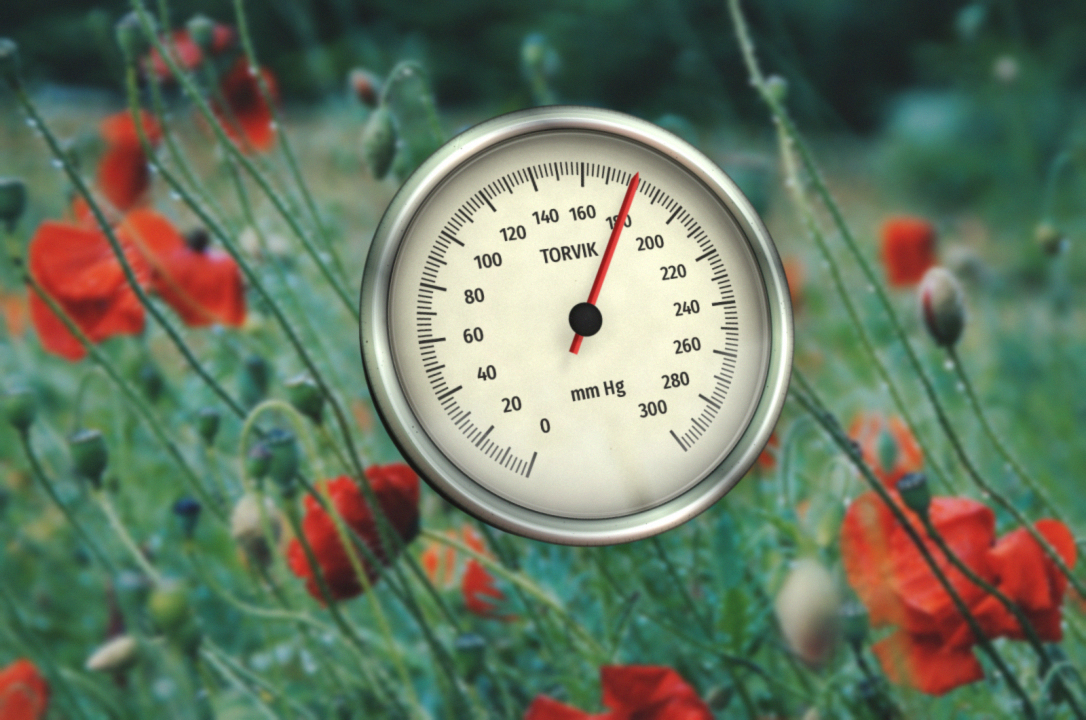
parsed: 180 mmHg
